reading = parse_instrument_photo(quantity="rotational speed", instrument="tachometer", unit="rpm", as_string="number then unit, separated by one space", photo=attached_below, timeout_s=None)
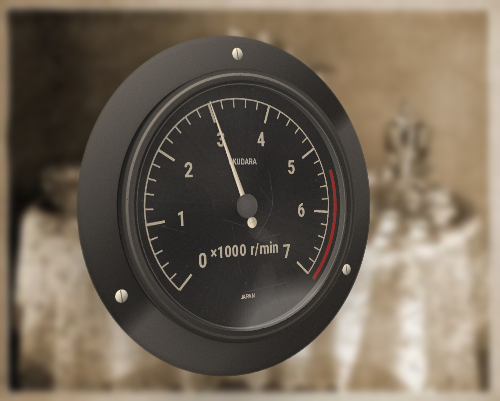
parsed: 3000 rpm
